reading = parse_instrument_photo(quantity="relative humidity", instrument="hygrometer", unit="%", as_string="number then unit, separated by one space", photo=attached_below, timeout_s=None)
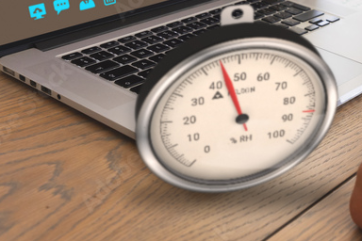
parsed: 45 %
